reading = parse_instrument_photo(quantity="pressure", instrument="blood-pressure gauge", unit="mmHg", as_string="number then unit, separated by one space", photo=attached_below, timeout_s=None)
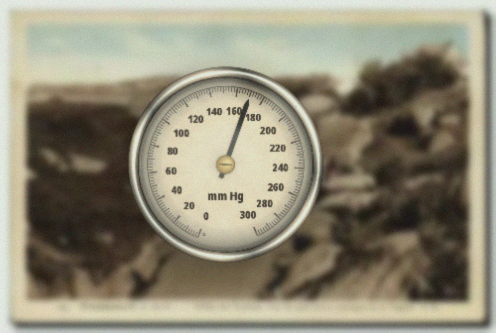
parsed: 170 mmHg
